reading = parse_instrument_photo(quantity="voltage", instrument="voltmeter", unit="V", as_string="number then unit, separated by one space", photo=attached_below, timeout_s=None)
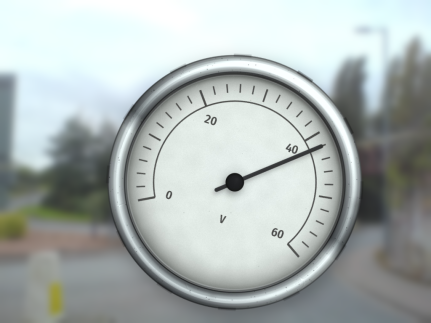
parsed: 42 V
